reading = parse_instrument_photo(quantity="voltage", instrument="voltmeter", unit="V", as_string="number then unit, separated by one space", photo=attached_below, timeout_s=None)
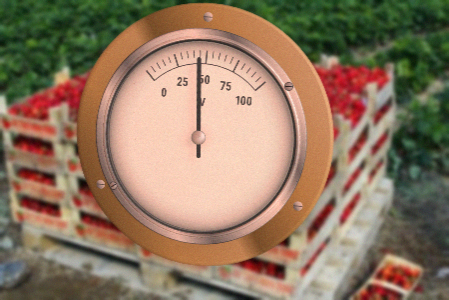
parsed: 45 V
